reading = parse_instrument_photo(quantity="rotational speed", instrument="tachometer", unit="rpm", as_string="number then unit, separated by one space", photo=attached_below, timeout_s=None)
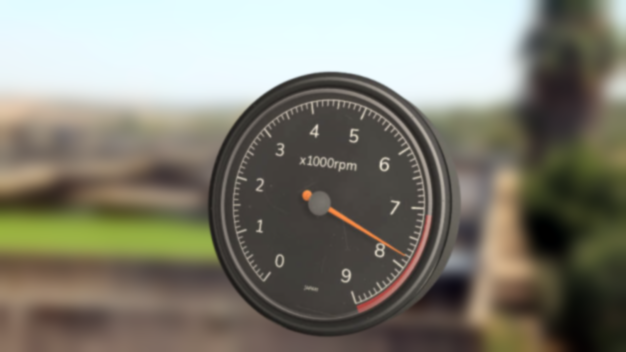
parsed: 7800 rpm
